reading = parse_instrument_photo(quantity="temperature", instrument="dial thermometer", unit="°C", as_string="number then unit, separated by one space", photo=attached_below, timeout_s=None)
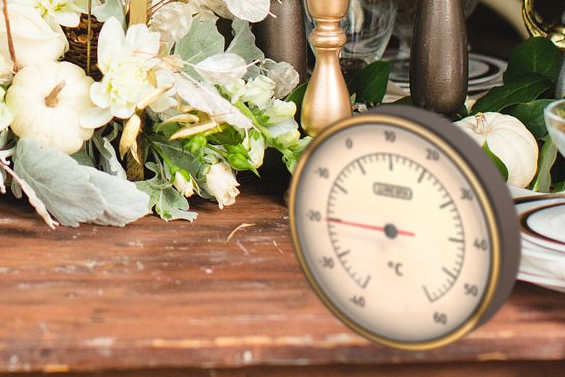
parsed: -20 °C
